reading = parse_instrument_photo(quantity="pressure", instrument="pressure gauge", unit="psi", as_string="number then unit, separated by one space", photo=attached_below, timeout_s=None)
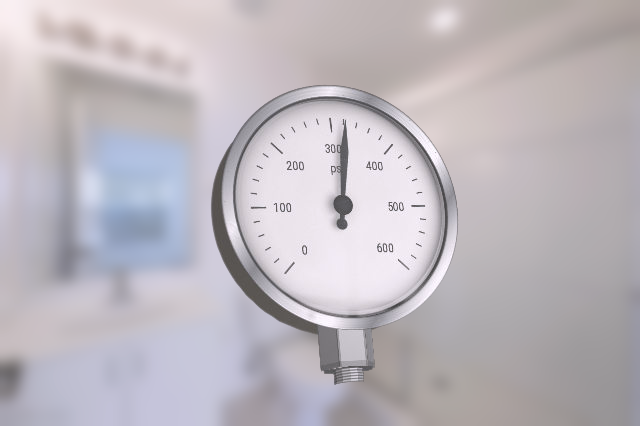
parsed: 320 psi
